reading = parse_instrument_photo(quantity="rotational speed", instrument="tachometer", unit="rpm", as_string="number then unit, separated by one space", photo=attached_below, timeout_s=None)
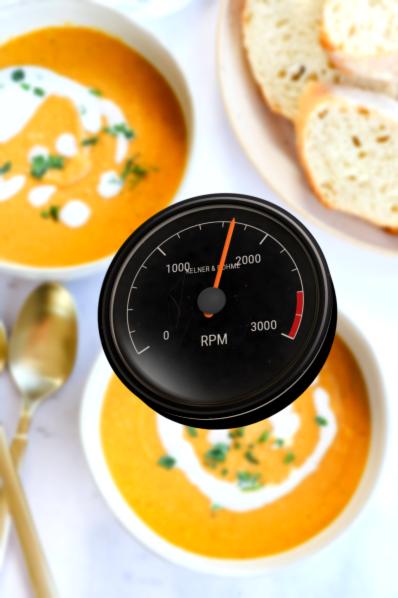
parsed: 1700 rpm
